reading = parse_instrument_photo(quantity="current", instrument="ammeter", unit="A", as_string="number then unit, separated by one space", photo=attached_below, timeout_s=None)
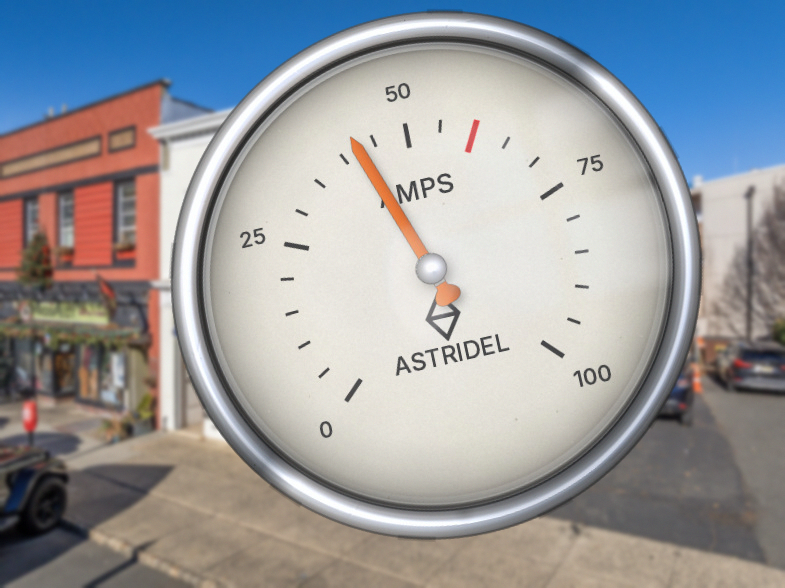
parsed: 42.5 A
